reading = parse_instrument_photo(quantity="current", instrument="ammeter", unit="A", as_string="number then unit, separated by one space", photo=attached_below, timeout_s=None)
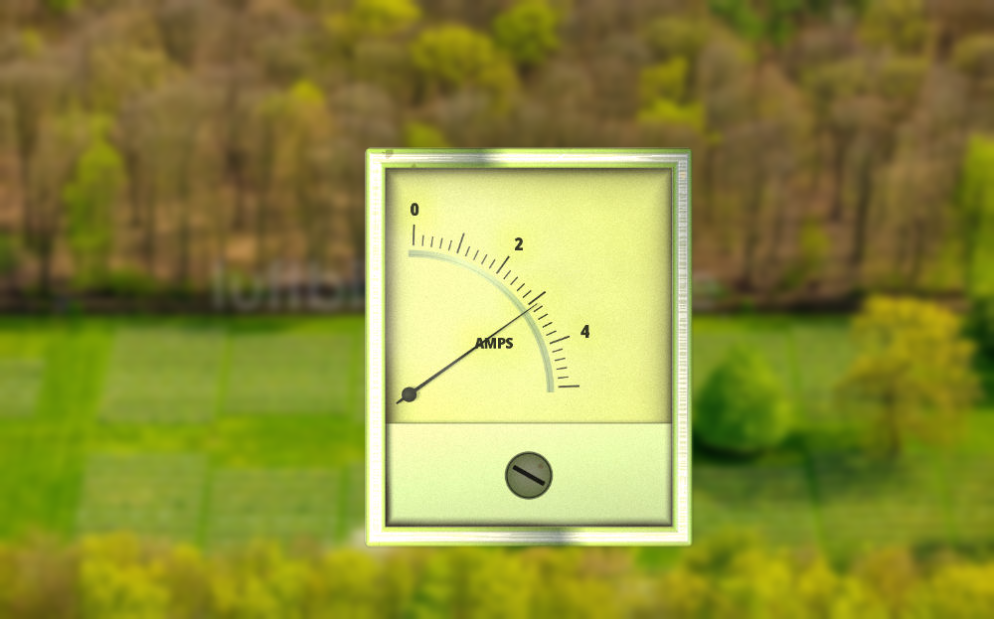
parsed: 3.1 A
